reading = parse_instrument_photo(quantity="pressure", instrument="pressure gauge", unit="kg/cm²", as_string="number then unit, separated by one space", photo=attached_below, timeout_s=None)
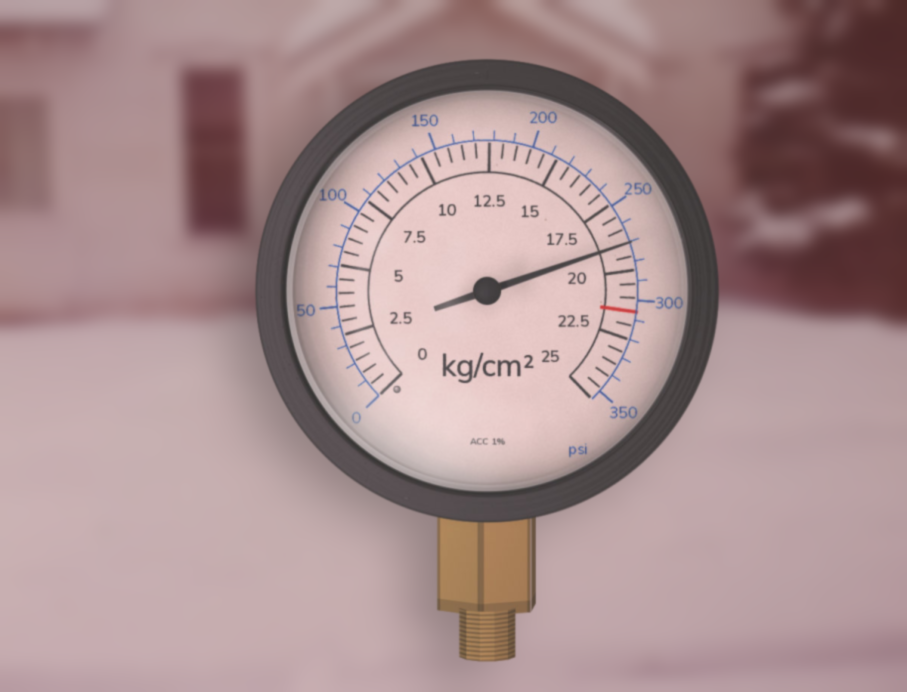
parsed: 19 kg/cm²
